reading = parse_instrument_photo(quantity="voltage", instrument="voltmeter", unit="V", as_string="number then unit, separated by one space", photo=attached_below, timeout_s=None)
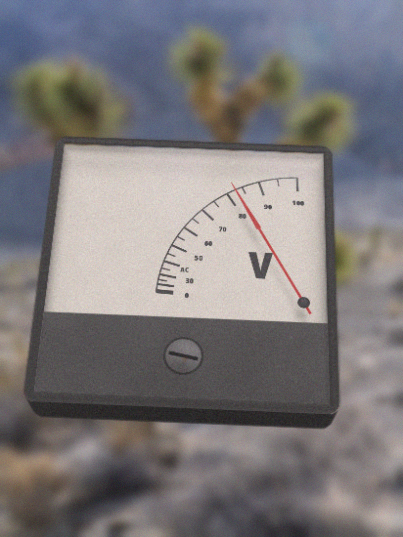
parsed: 82.5 V
